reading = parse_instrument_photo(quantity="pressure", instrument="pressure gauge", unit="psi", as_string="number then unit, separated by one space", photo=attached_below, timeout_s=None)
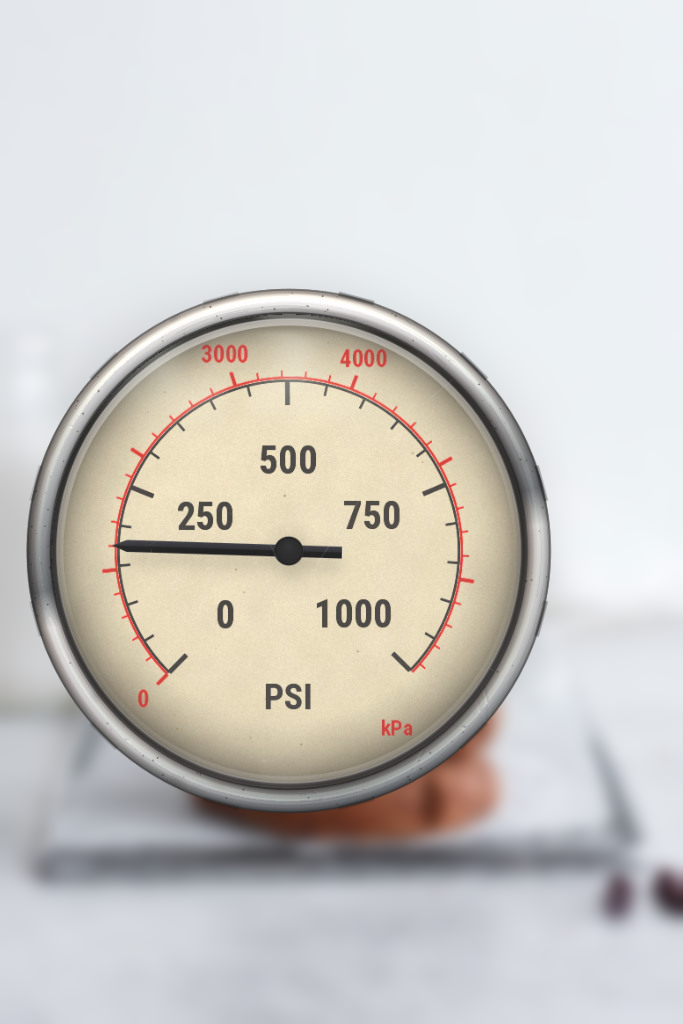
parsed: 175 psi
